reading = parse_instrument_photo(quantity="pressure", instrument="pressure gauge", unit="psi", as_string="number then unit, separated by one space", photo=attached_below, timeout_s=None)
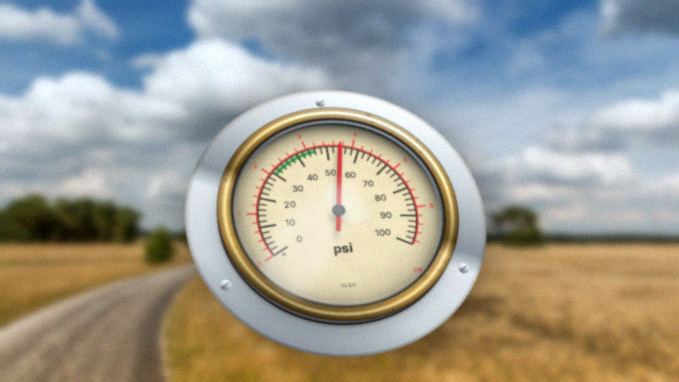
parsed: 54 psi
